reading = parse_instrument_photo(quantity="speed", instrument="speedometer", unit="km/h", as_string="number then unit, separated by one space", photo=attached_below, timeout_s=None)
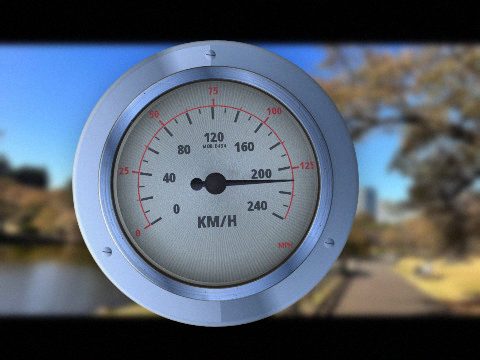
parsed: 210 km/h
